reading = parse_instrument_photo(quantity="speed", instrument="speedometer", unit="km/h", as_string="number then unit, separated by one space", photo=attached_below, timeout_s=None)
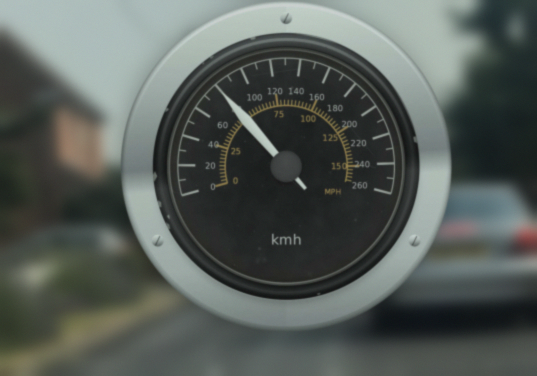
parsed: 80 km/h
